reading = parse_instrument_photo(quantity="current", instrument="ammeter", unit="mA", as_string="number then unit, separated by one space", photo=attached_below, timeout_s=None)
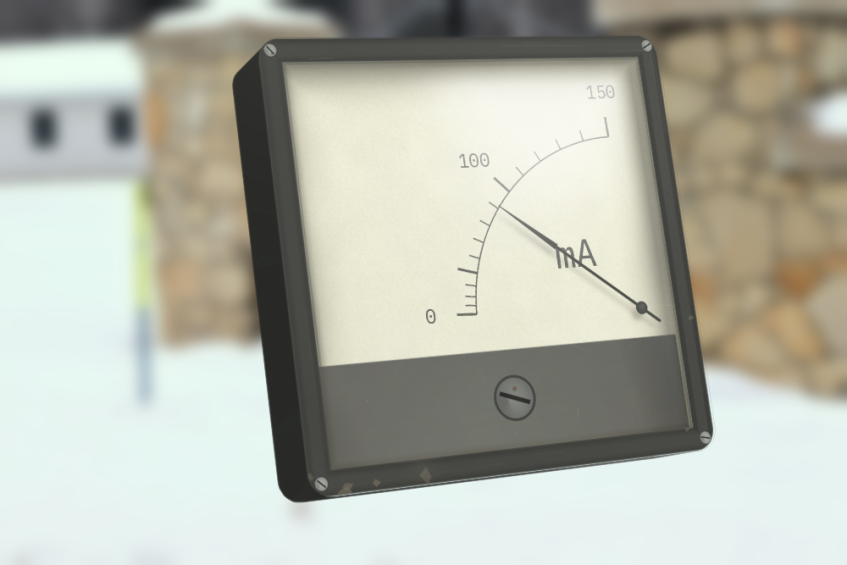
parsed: 90 mA
